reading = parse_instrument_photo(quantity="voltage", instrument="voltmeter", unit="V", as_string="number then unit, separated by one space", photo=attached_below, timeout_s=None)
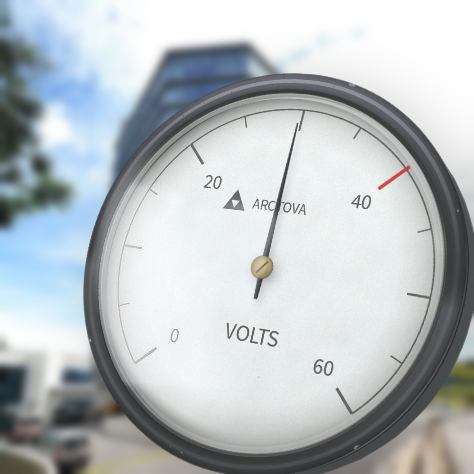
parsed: 30 V
